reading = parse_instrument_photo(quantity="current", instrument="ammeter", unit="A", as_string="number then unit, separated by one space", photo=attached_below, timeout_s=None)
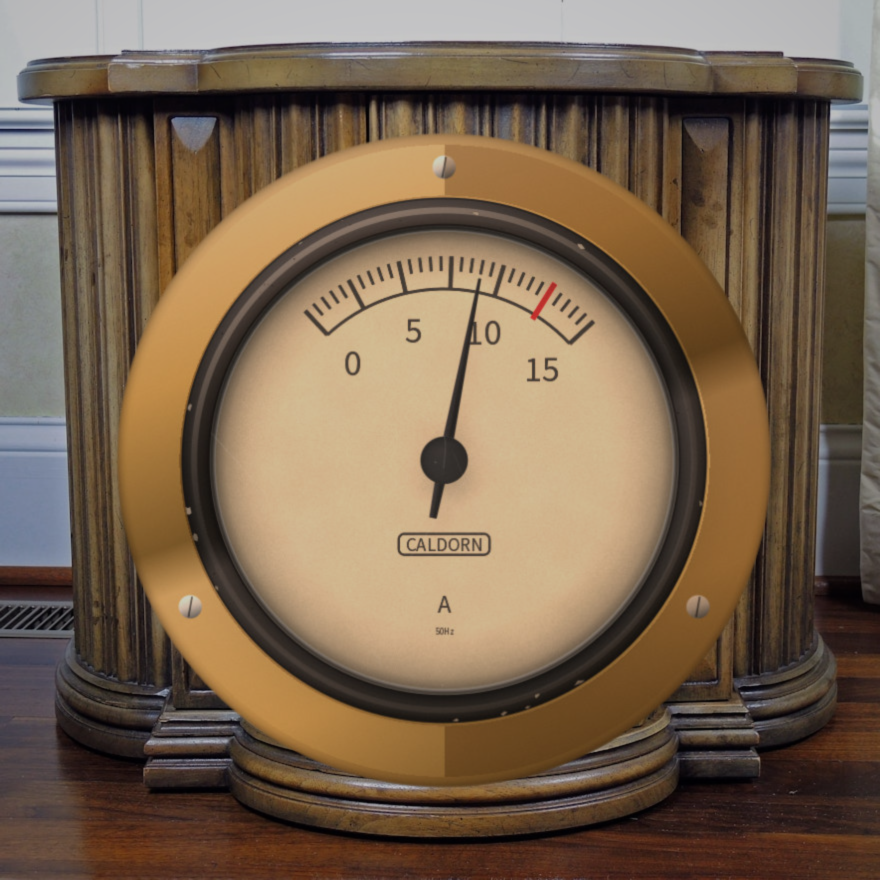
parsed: 9 A
